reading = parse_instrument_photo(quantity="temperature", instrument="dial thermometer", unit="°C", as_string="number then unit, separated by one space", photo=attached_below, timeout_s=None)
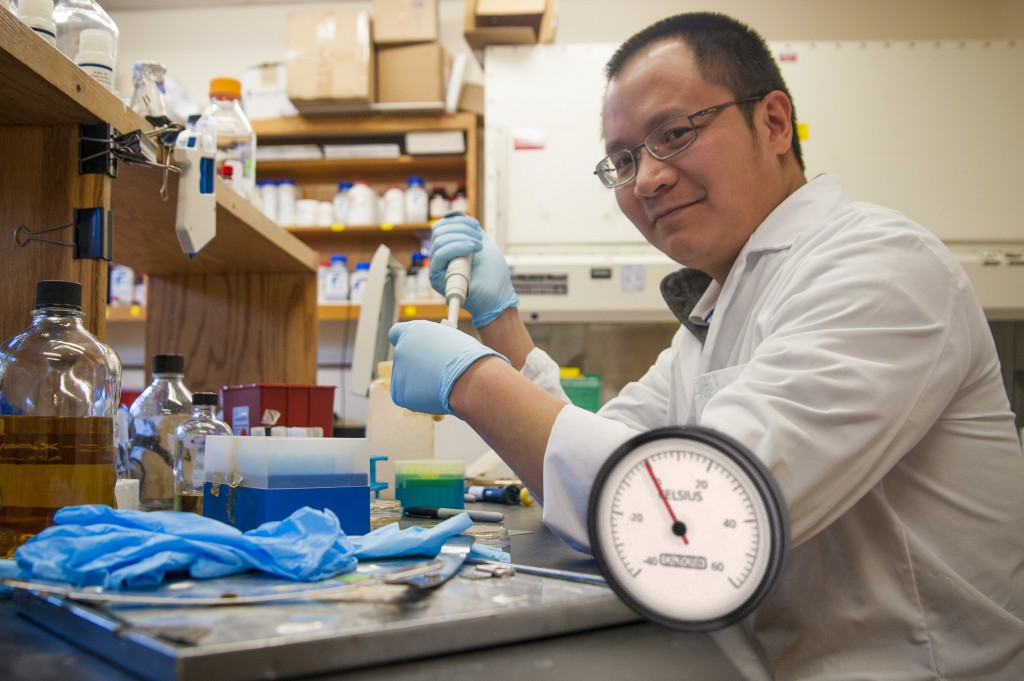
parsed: 0 °C
